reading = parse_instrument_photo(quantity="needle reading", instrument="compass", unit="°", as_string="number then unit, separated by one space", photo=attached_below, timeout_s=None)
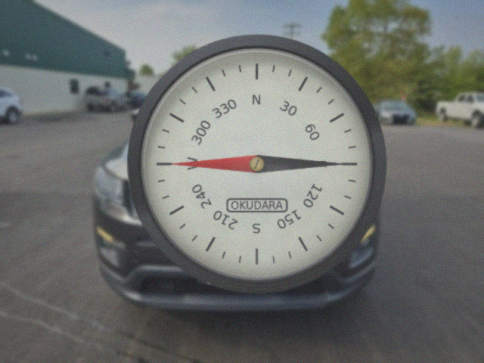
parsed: 270 °
